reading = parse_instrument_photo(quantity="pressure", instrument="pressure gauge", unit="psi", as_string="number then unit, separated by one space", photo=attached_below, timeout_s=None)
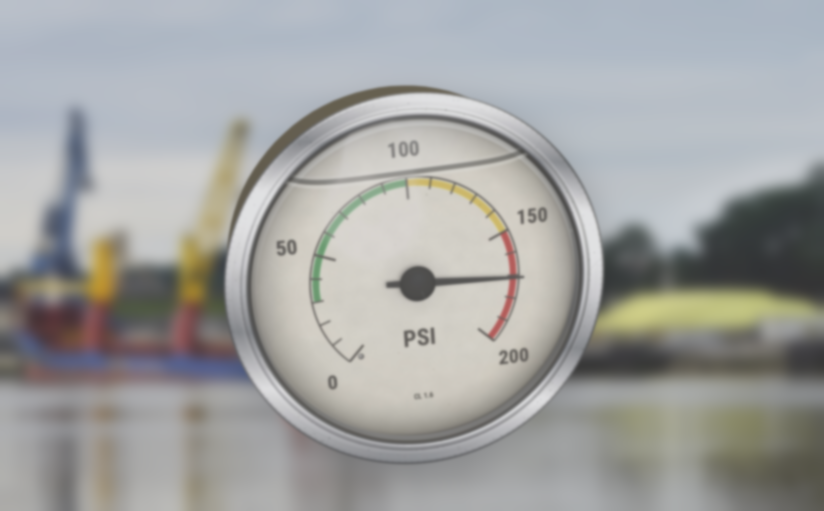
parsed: 170 psi
